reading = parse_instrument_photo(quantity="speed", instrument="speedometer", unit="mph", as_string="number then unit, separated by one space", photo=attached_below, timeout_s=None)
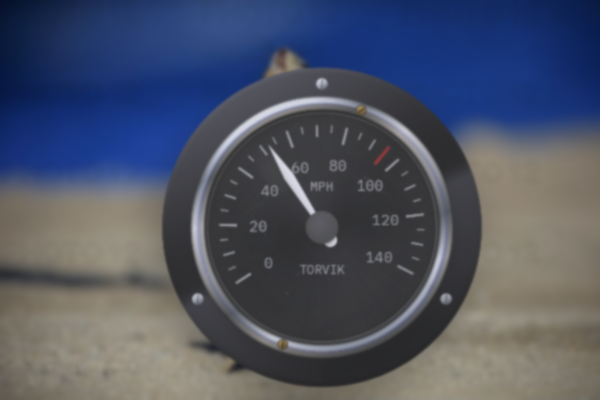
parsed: 52.5 mph
